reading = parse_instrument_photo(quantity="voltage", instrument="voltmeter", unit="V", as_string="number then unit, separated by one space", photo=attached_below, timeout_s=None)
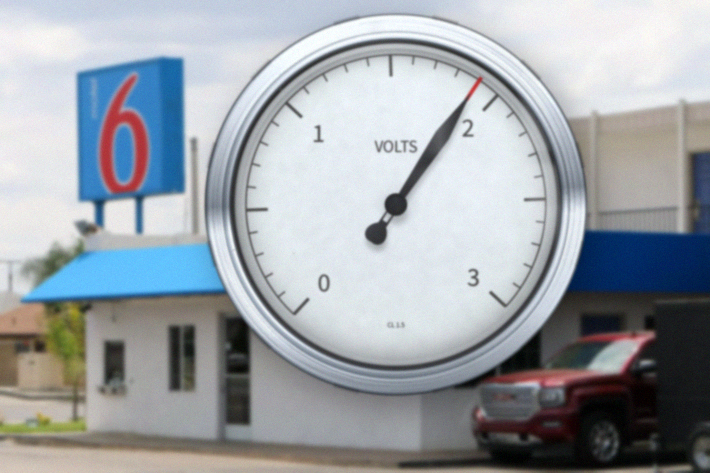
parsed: 1.9 V
